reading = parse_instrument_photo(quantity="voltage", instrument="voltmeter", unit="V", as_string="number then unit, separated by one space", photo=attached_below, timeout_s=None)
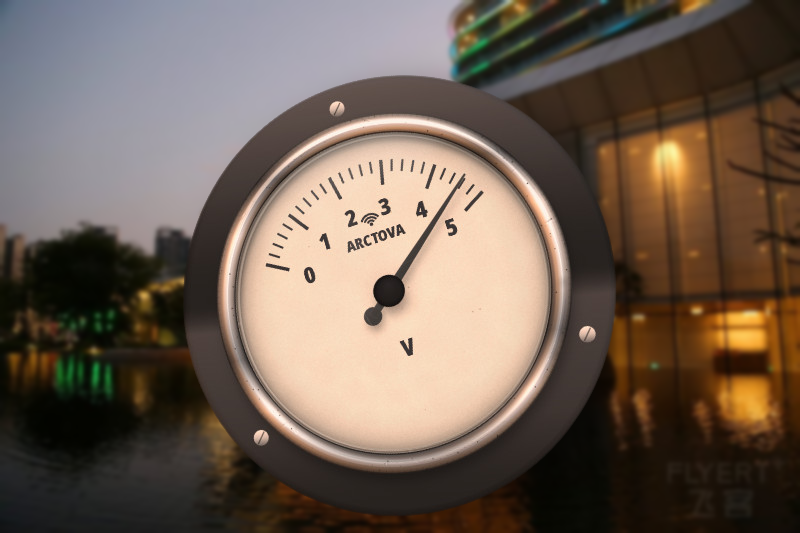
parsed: 4.6 V
